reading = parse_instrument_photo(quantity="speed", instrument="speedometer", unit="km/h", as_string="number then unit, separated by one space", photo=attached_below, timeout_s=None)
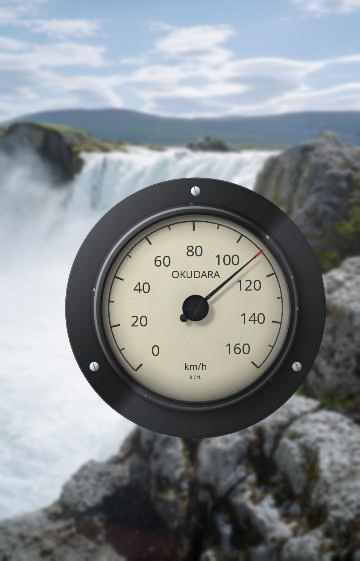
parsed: 110 km/h
